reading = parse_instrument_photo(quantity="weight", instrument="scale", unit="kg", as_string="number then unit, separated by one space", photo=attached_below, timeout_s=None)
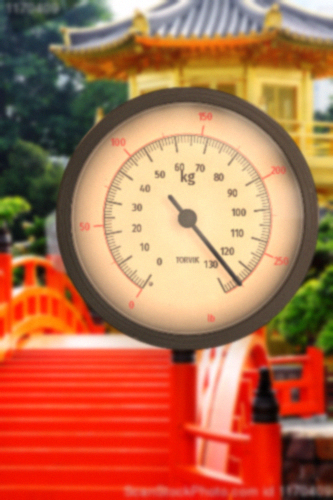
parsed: 125 kg
